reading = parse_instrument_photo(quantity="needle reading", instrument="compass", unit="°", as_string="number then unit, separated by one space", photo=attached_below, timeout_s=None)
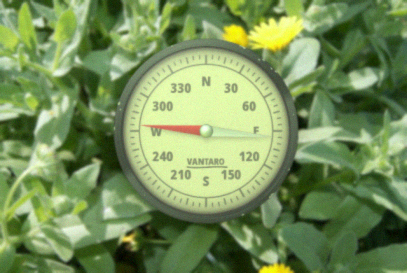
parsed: 275 °
